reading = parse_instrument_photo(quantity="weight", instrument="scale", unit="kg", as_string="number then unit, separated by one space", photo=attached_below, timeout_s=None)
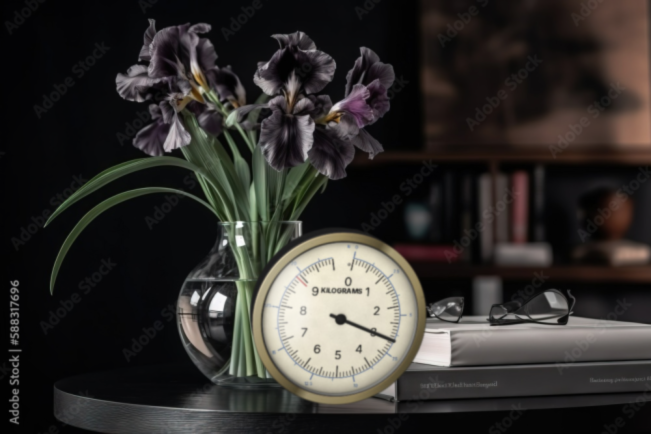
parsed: 3 kg
